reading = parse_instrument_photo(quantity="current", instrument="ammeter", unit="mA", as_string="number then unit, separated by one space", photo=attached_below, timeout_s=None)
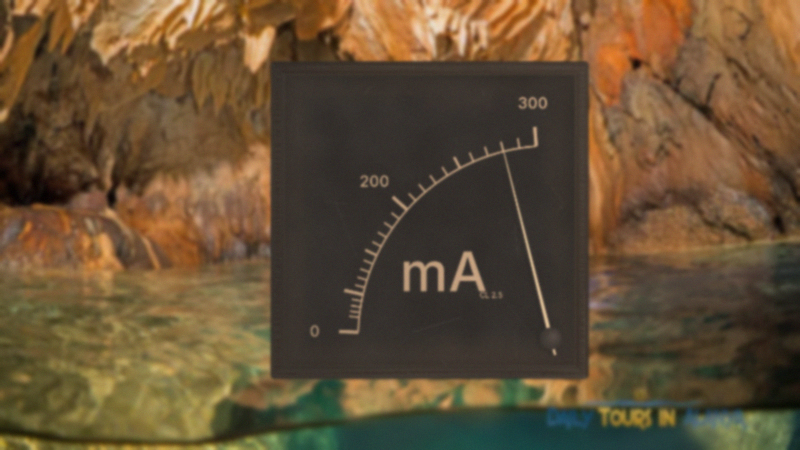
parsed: 280 mA
